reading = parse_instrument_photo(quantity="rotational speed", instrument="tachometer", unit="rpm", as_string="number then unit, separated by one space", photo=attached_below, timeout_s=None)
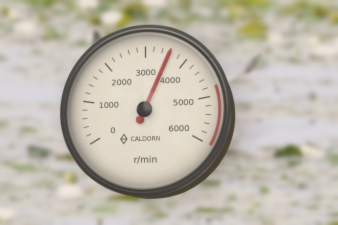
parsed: 3600 rpm
